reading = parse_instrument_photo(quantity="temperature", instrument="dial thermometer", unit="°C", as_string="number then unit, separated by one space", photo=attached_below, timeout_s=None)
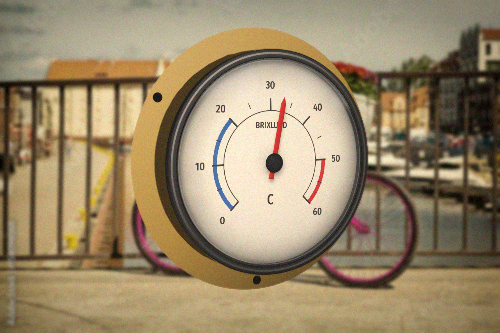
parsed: 32.5 °C
